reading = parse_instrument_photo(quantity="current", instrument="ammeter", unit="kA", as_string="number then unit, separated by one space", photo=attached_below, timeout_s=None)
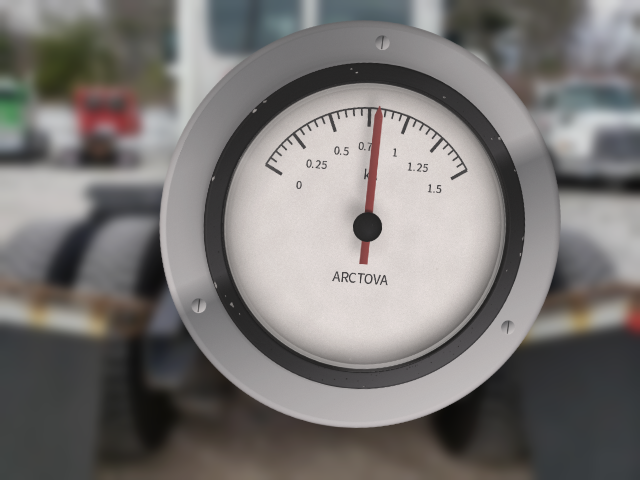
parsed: 0.8 kA
